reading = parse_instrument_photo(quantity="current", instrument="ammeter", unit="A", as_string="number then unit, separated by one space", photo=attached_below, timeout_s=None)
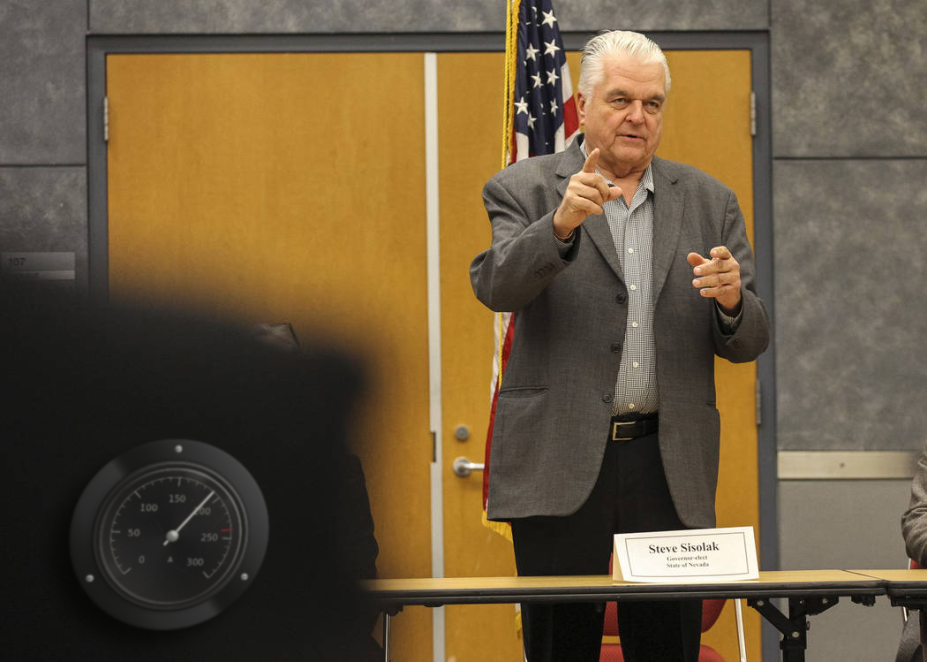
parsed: 190 A
